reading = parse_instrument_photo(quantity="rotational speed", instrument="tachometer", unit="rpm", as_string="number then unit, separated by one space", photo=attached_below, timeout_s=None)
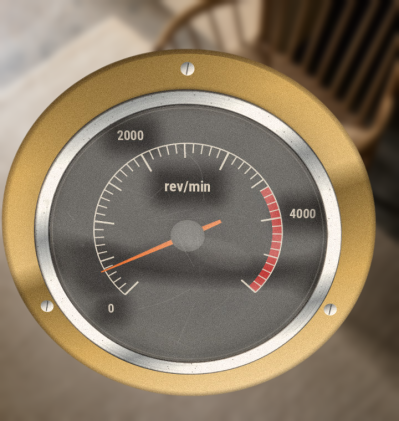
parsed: 400 rpm
